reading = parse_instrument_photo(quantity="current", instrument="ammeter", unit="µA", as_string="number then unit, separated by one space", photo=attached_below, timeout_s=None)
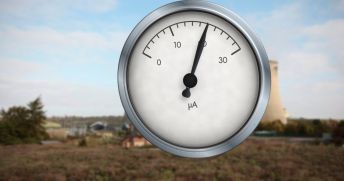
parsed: 20 µA
